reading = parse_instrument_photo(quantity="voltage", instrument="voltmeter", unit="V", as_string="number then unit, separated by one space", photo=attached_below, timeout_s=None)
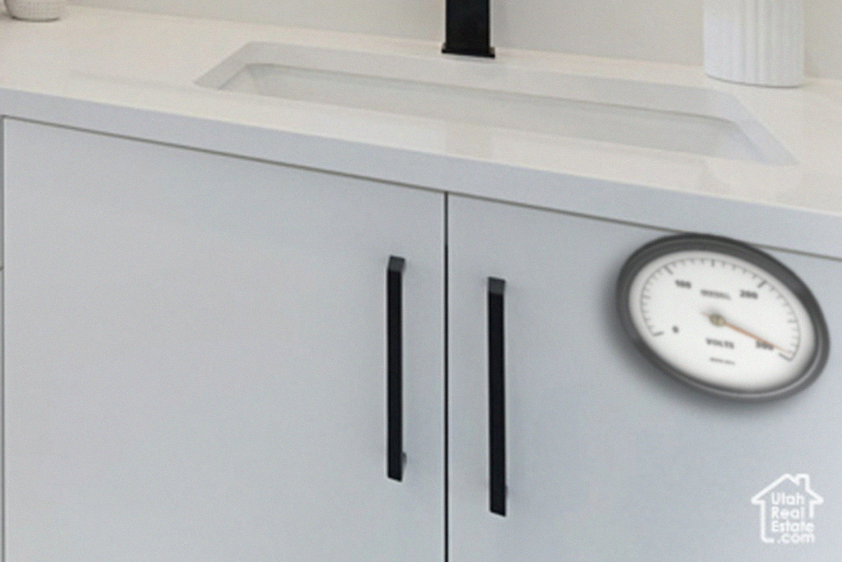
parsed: 290 V
